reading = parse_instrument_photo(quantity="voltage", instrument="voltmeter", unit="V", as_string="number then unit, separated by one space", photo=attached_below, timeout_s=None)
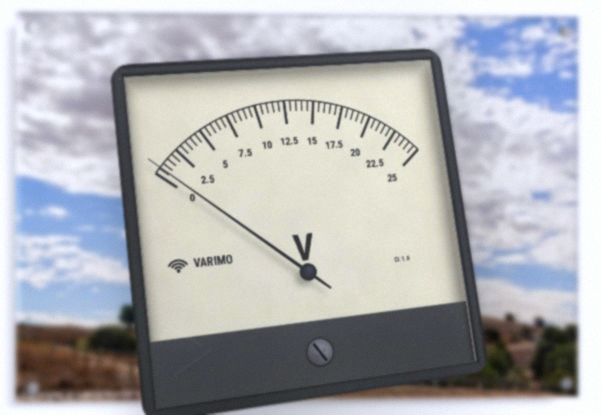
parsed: 0.5 V
